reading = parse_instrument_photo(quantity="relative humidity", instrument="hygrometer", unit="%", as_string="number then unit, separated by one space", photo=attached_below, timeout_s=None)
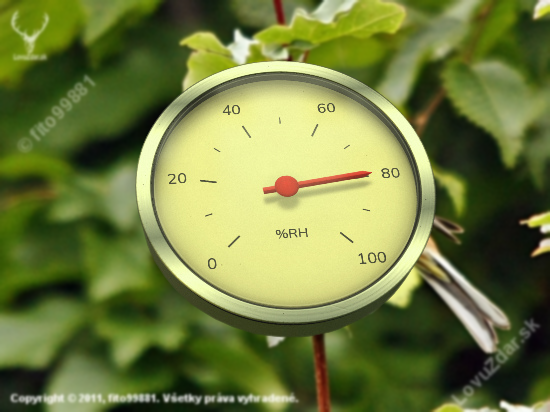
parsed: 80 %
